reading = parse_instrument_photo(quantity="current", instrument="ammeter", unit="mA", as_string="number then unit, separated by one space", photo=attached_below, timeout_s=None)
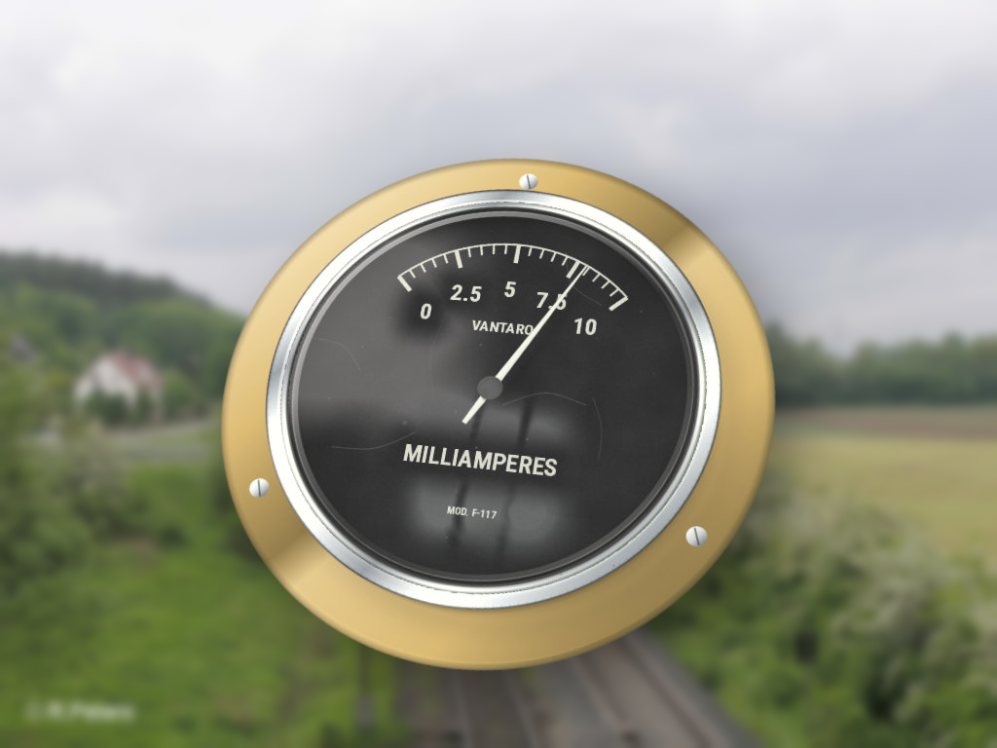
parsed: 8 mA
